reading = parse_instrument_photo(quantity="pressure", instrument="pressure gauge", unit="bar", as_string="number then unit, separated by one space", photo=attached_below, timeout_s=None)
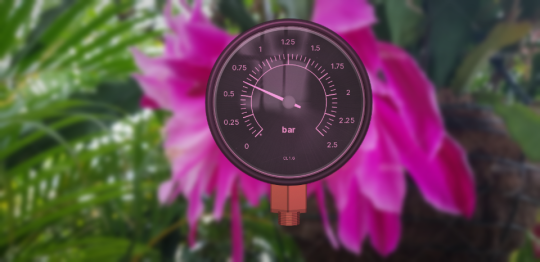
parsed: 0.65 bar
